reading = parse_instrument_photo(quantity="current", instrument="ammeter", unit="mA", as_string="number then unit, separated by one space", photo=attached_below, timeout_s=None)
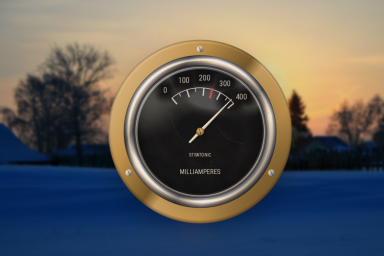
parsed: 375 mA
